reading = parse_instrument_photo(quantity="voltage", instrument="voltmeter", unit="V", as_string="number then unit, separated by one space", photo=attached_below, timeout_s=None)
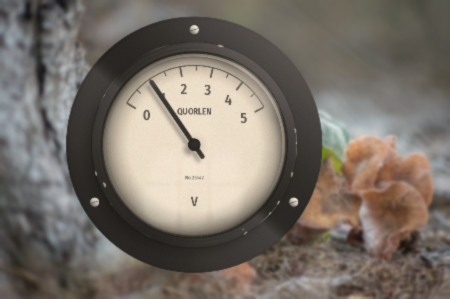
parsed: 1 V
